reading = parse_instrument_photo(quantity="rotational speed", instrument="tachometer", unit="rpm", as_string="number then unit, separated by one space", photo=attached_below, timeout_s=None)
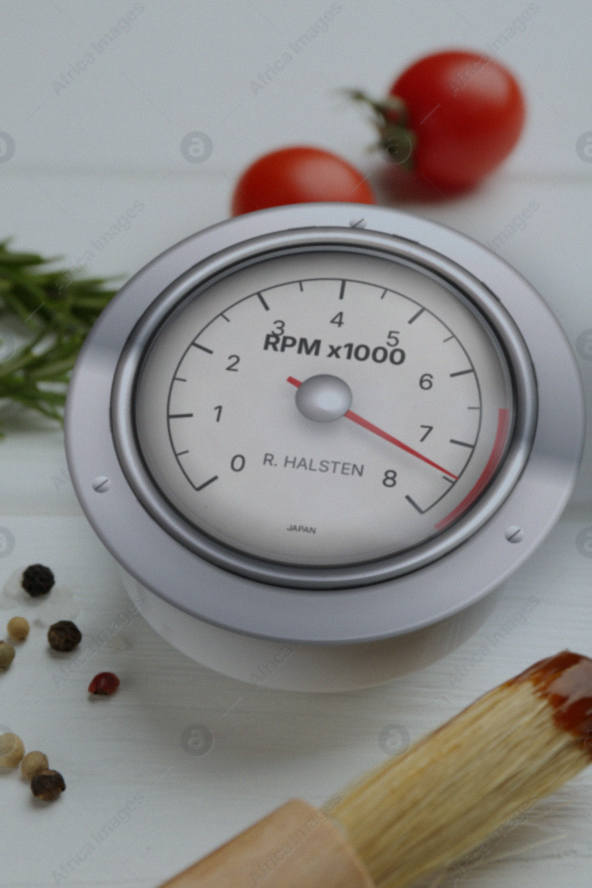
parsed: 7500 rpm
